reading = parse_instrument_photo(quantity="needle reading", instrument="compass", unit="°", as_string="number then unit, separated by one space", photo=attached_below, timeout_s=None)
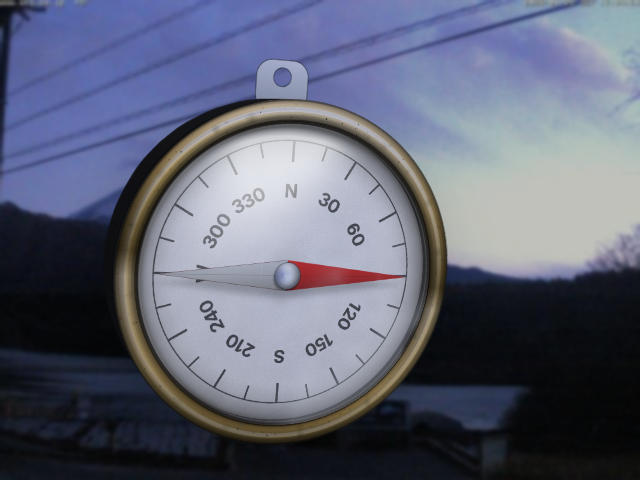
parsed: 90 °
